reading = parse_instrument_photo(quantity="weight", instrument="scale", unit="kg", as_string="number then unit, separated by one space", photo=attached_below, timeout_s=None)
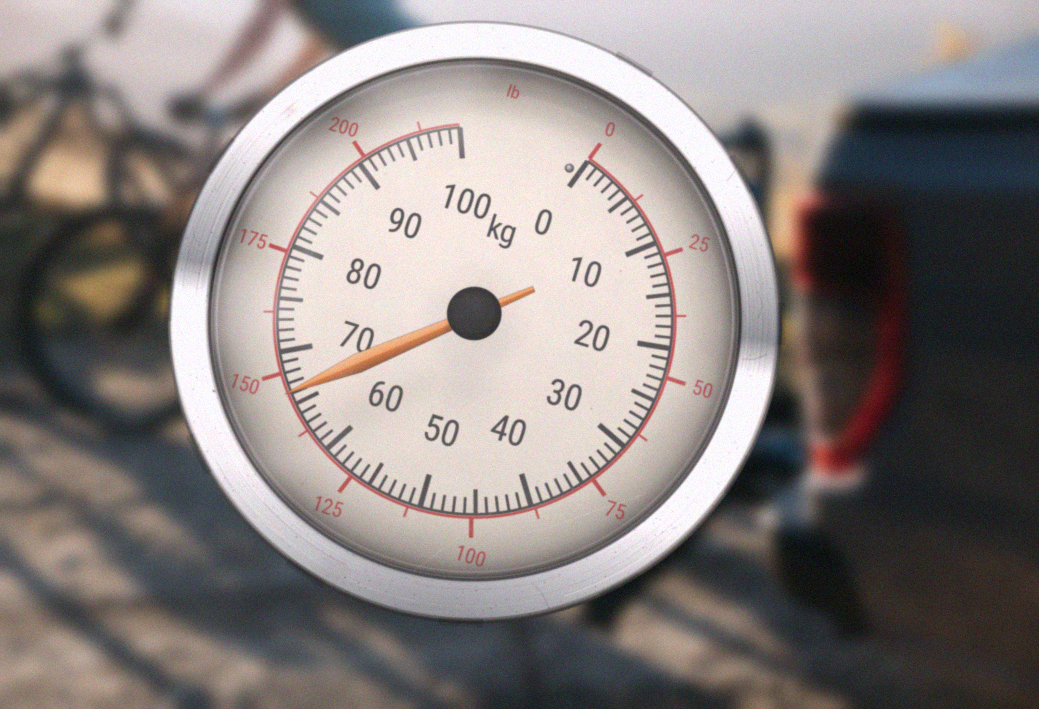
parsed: 66 kg
